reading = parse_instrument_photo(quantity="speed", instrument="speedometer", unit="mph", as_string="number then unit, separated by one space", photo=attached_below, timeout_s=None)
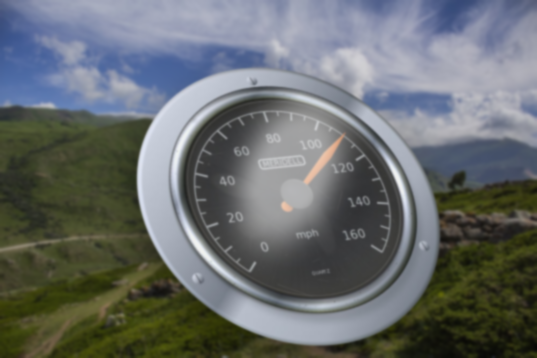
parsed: 110 mph
